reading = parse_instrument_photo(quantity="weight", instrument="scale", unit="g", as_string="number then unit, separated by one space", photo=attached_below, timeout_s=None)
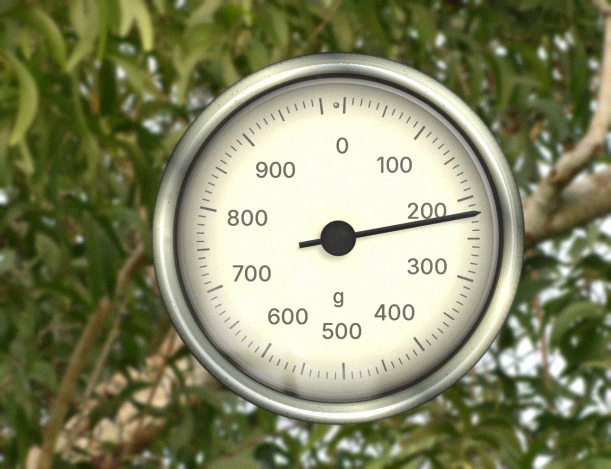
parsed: 220 g
